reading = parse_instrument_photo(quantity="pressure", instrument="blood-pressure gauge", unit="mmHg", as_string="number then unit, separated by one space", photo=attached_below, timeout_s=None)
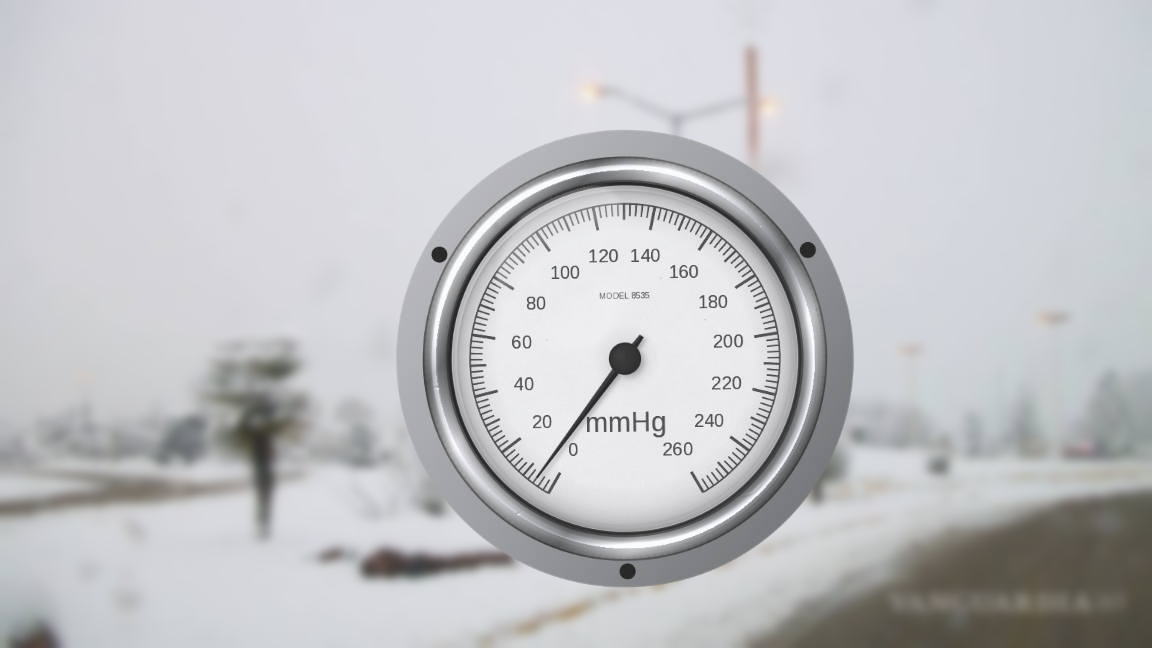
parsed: 6 mmHg
